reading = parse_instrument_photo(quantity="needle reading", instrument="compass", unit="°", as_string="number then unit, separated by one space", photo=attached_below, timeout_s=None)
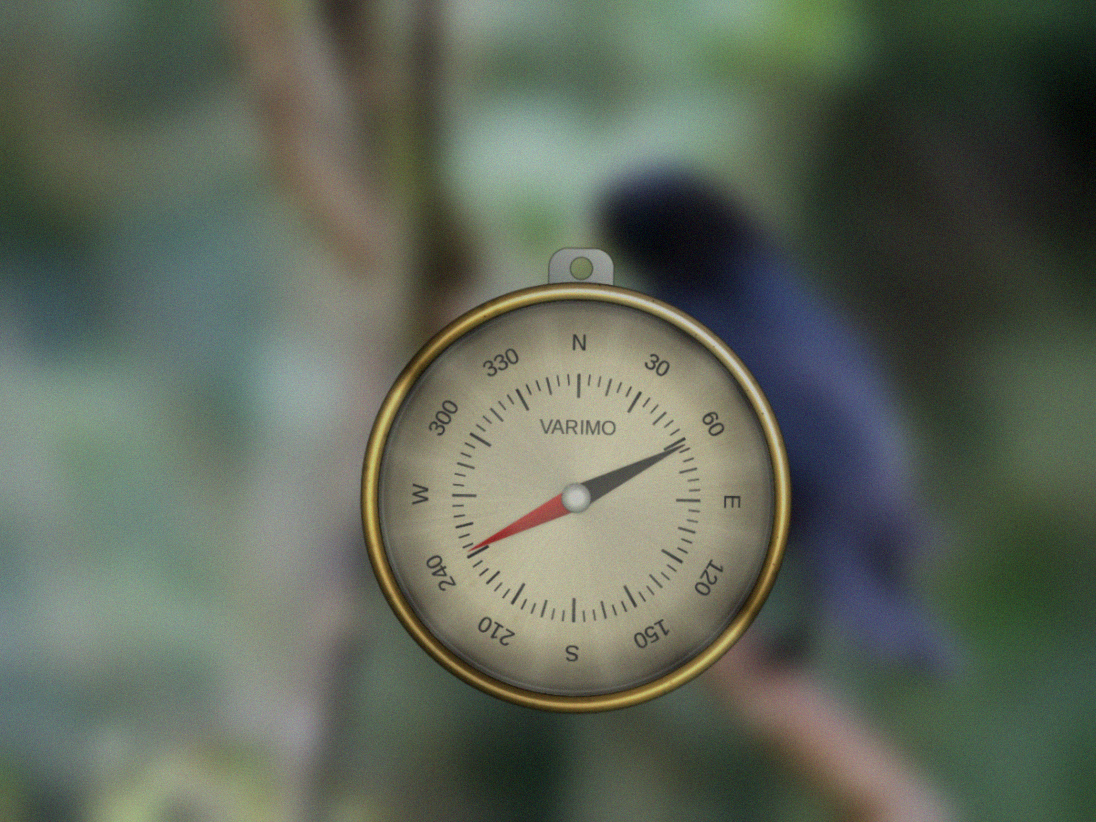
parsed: 242.5 °
